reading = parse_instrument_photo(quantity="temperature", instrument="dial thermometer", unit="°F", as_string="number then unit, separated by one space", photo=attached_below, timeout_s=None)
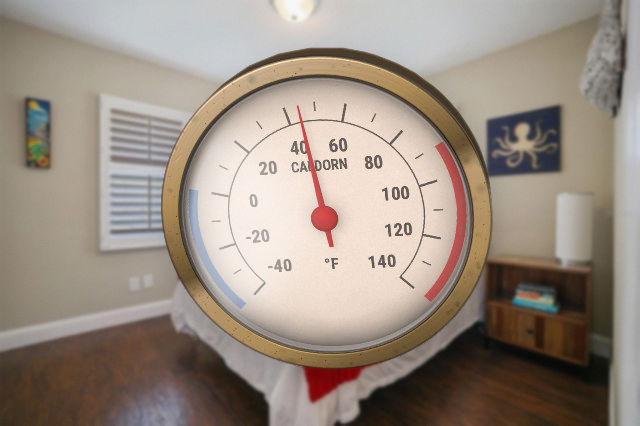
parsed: 45 °F
